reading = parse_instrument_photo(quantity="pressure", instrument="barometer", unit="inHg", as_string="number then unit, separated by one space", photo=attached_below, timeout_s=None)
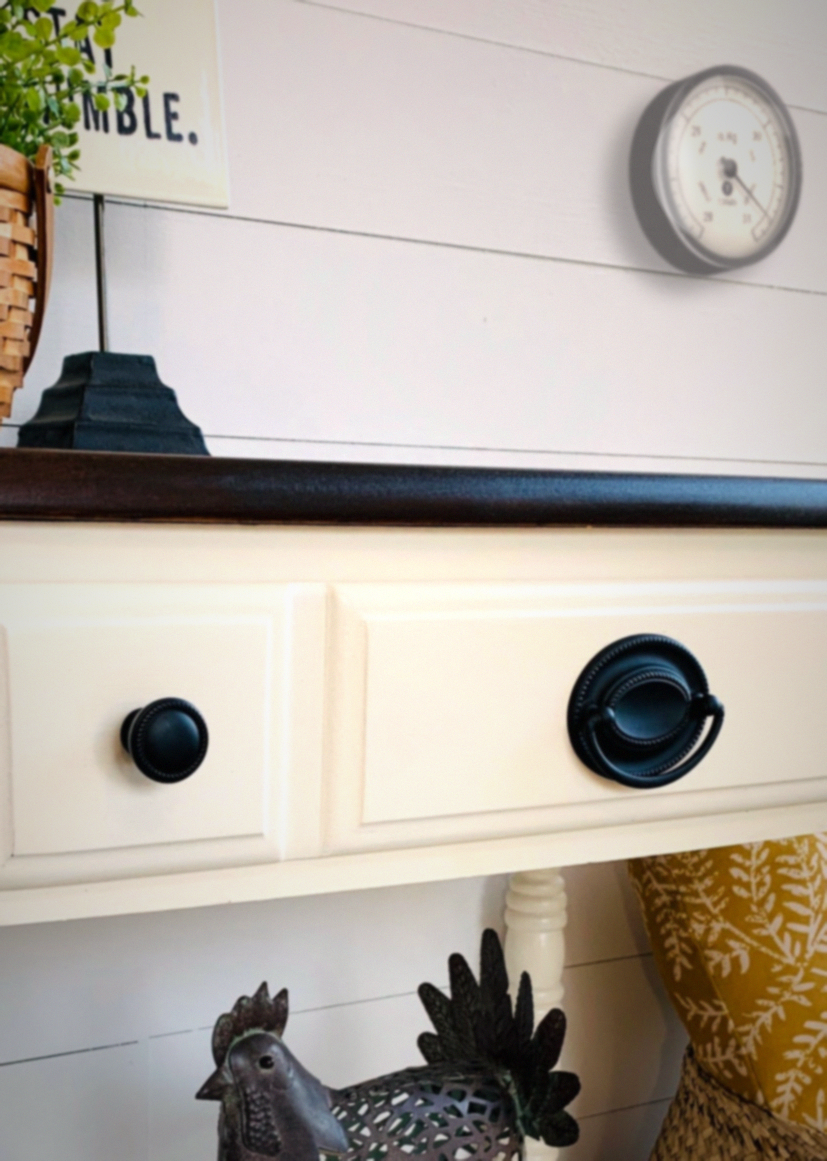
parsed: 30.8 inHg
